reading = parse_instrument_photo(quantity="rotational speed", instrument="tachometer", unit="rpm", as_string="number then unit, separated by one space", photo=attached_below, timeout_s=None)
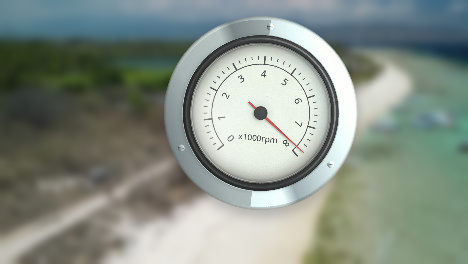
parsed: 7800 rpm
